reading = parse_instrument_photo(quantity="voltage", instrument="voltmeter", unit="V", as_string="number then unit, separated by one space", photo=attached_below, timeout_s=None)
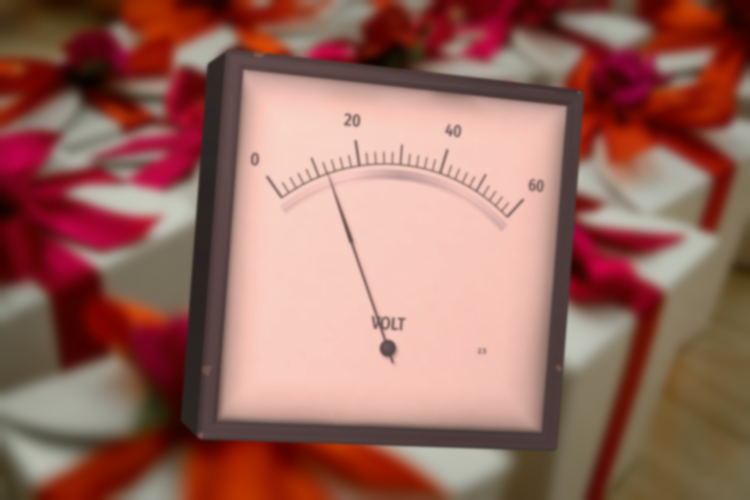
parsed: 12 V
